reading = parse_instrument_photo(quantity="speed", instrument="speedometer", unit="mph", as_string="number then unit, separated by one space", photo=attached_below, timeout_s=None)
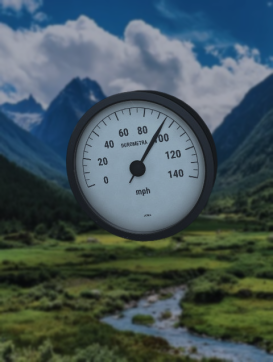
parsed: 95 mph
